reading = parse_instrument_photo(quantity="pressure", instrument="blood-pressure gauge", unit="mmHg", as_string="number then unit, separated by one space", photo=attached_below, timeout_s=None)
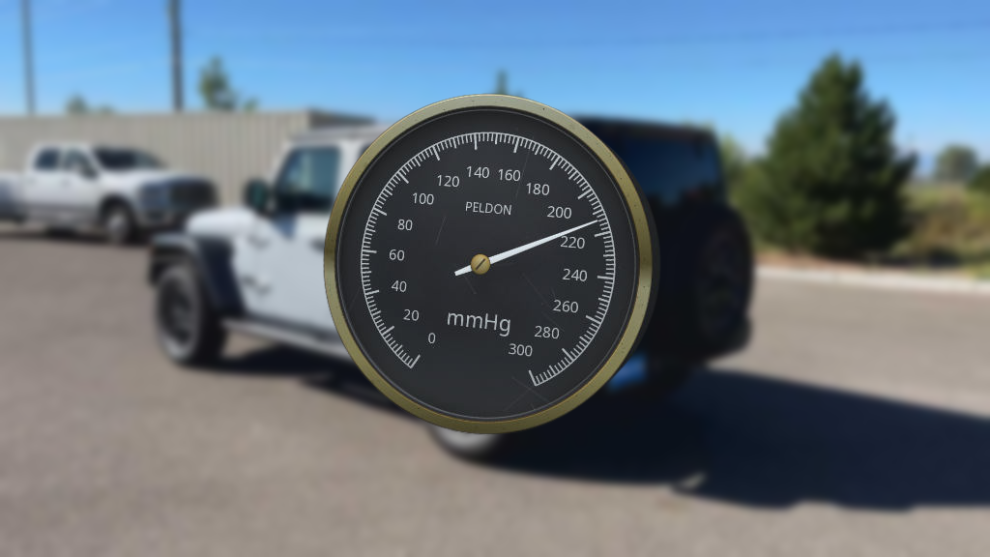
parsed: 214 mmHg
